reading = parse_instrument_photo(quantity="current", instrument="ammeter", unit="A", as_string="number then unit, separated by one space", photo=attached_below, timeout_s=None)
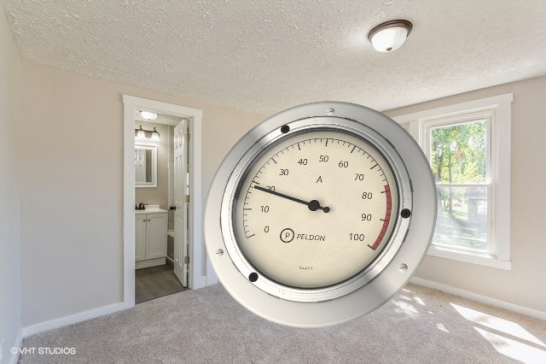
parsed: 18 A
